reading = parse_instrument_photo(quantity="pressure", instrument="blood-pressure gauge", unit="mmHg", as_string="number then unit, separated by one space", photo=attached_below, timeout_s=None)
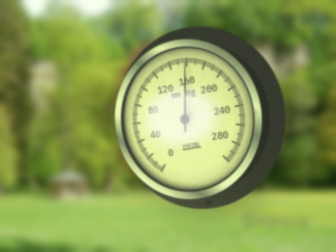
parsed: 160 mmHg
